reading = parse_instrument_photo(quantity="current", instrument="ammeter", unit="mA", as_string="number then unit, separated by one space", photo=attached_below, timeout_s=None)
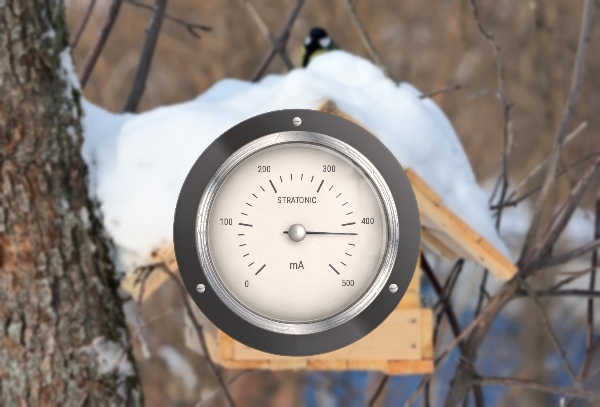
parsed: 420 mA
